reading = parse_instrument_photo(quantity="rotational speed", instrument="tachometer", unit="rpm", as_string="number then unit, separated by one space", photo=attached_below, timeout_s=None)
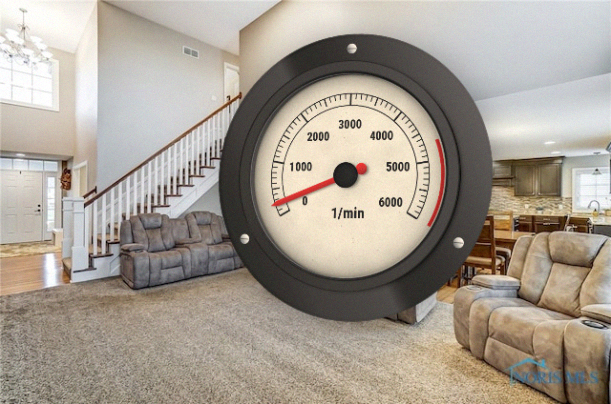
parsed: 200 rpm
